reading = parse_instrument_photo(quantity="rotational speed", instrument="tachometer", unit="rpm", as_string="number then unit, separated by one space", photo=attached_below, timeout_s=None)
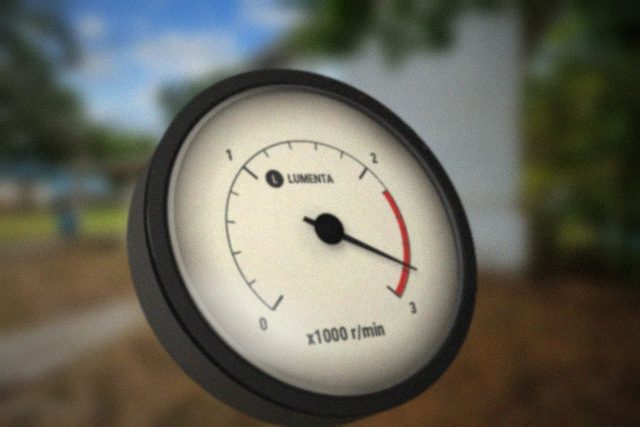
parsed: 2800 rpm
